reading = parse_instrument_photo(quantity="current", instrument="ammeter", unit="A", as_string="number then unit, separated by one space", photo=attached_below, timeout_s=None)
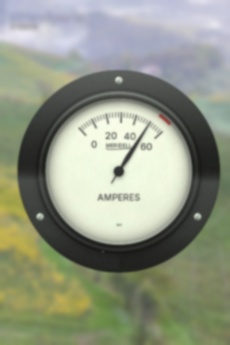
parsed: 50 A
